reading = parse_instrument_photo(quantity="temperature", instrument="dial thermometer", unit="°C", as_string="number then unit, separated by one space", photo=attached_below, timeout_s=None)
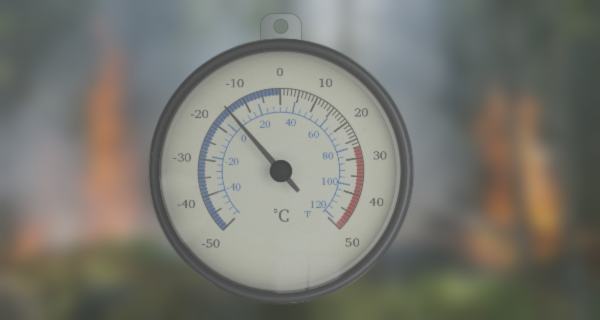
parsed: -15 °C
